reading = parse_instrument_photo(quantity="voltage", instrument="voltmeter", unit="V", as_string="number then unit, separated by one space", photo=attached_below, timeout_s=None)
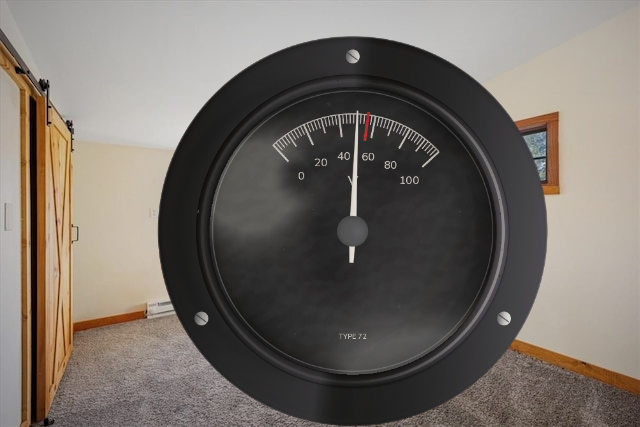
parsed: 50 V
